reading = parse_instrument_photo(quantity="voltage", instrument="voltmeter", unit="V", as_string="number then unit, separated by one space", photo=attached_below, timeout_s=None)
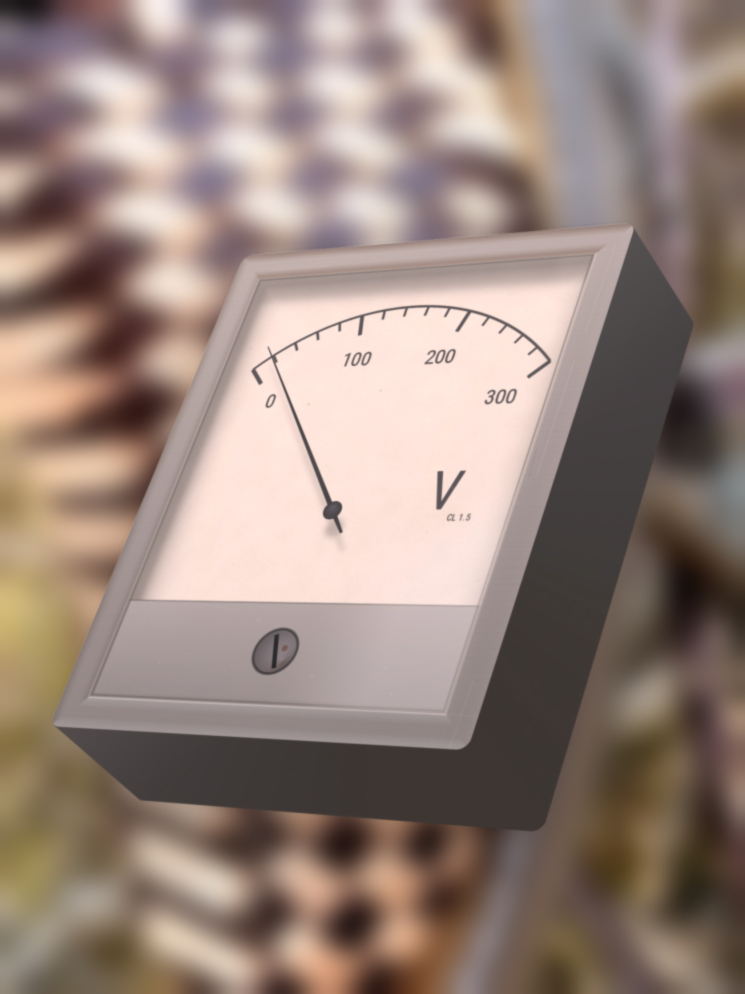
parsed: 20 V
